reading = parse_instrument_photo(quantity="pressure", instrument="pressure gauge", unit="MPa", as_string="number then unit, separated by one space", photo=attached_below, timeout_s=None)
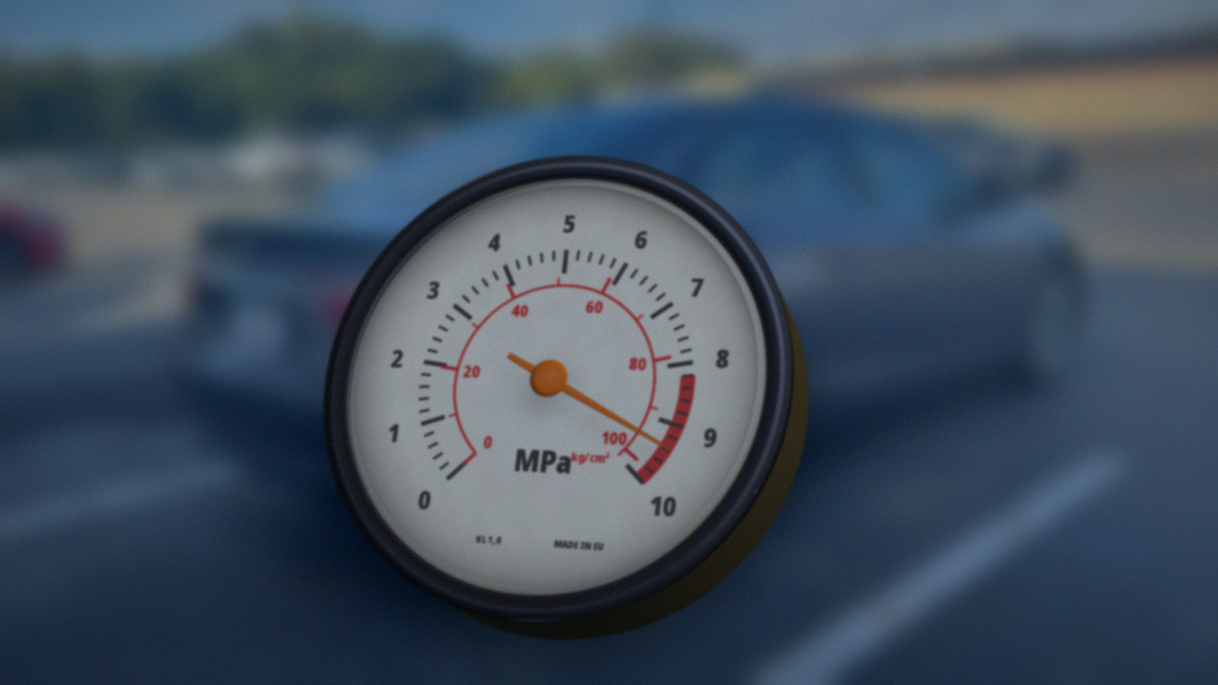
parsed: 9.4 MPa
